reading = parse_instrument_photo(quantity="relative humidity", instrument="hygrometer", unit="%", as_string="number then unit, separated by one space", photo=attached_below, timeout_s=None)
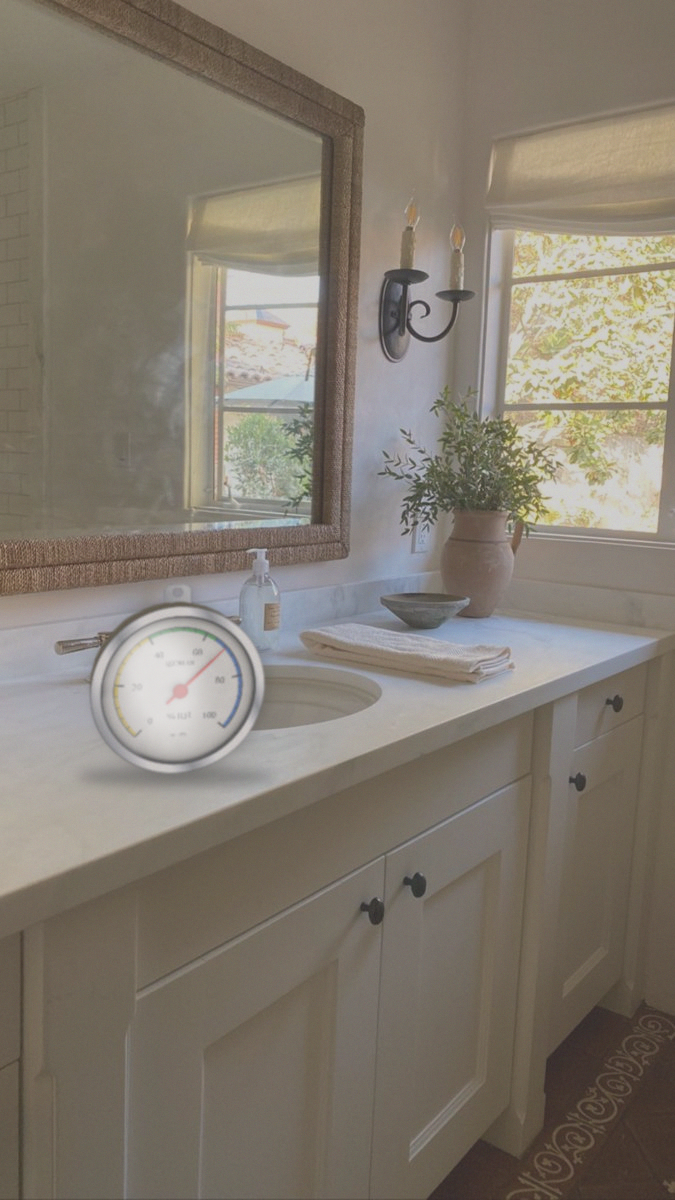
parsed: 68 %
